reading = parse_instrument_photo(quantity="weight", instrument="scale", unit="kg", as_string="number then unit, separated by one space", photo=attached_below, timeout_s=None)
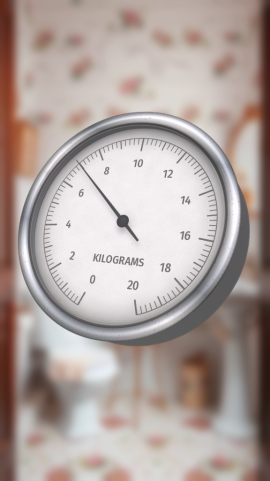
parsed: 7 kg
